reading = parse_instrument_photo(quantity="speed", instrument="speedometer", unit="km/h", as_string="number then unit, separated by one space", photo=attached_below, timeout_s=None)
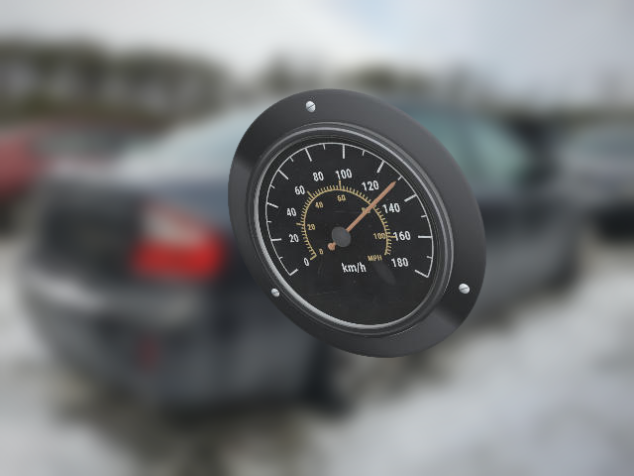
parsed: 130 km/h
